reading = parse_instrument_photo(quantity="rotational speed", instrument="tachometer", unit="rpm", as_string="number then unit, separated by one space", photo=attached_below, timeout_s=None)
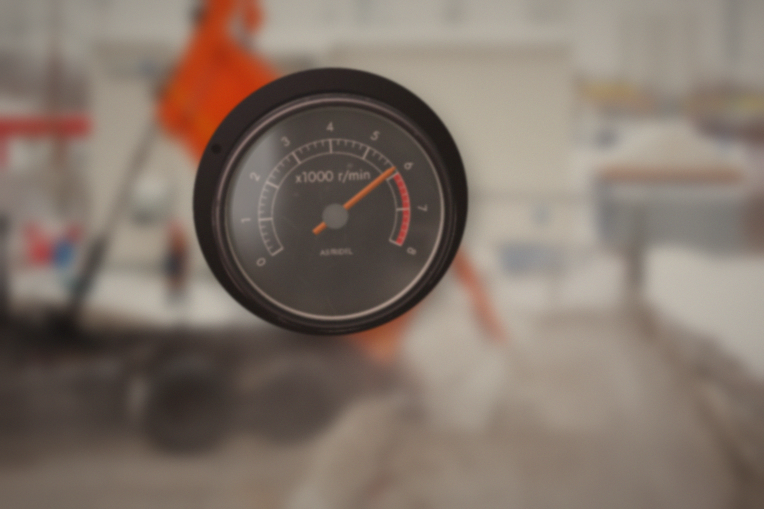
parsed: 5800 rpm
